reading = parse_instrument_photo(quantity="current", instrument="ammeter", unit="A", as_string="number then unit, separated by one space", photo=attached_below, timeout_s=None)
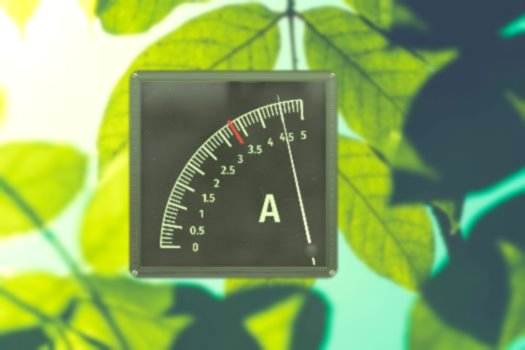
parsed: 4.5 A
